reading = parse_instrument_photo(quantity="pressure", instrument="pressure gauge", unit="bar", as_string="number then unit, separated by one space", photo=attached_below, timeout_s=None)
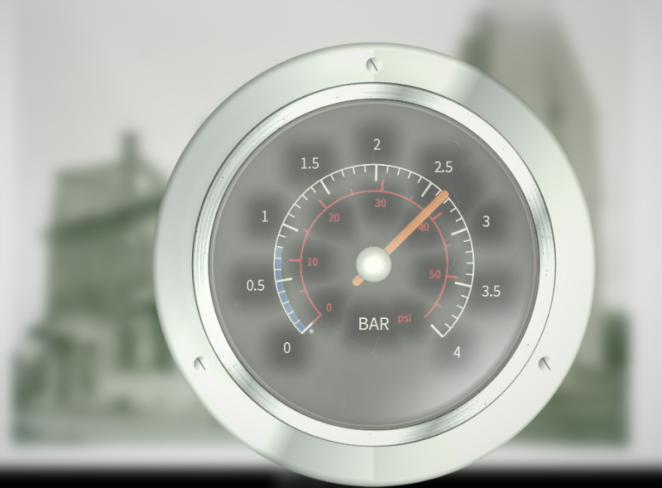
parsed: 2.65 bar
